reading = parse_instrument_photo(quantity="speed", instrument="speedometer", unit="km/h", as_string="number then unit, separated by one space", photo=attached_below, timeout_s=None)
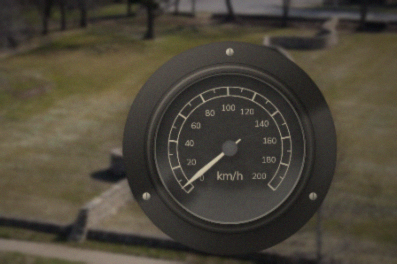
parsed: 5 km/h
